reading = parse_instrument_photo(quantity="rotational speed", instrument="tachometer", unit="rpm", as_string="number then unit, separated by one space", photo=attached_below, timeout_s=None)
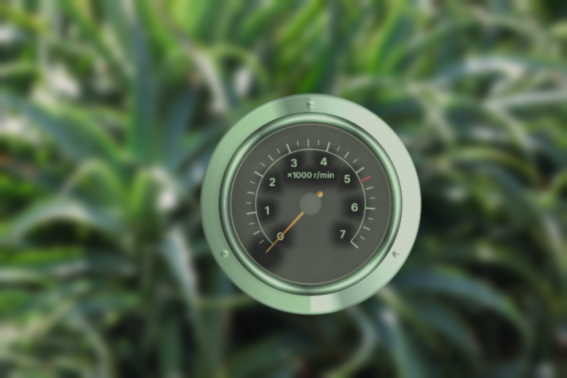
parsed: 0 rpm
